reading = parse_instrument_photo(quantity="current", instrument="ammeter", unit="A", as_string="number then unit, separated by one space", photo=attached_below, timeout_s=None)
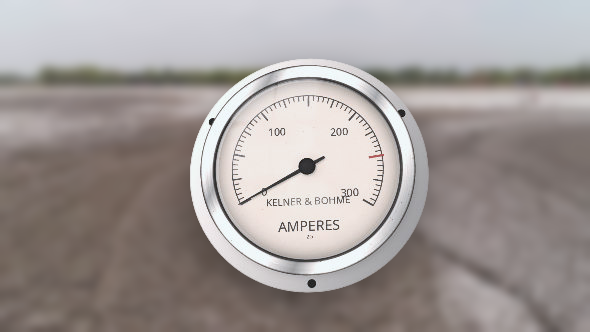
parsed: 0 A
